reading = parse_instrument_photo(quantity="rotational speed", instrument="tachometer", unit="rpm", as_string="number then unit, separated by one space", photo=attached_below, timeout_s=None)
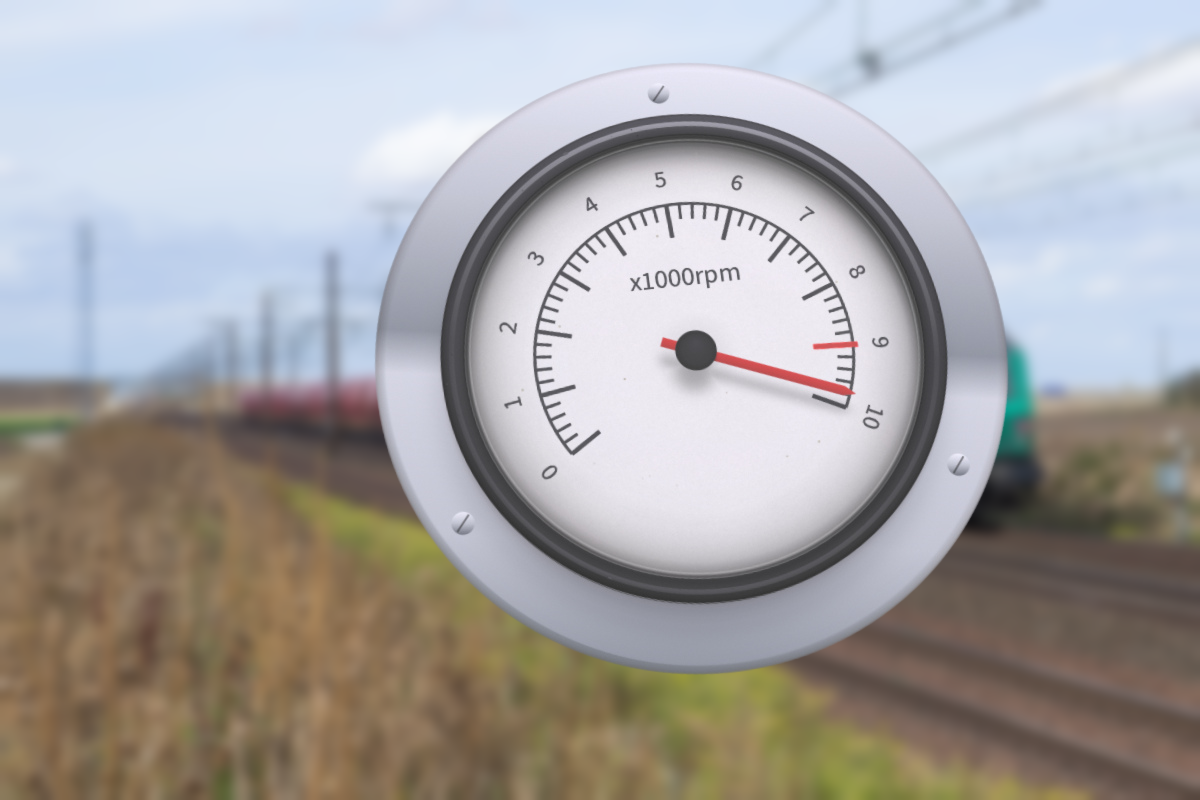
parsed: 9800 rpm
